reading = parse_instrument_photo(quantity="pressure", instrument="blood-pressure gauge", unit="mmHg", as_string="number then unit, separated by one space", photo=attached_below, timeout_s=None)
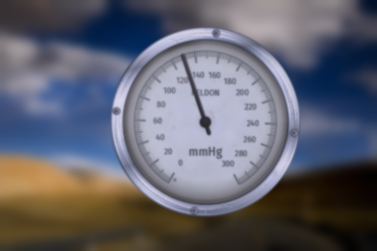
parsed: 130 mmHg
